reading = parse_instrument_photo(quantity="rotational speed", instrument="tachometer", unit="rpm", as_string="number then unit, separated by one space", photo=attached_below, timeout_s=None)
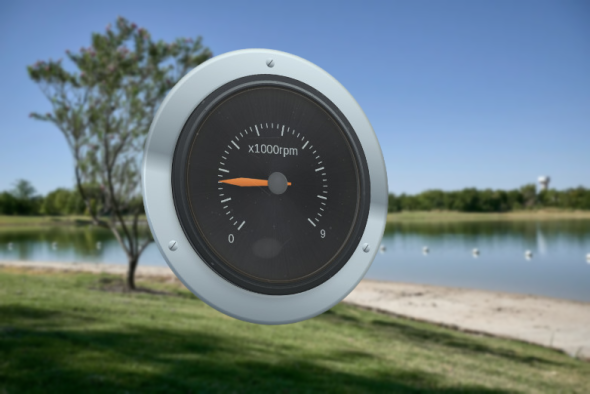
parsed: 1600 rpm
